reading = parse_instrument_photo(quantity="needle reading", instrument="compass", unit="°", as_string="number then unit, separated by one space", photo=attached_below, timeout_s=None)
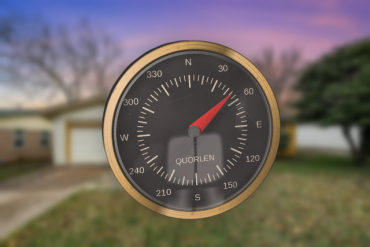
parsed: 50 °
